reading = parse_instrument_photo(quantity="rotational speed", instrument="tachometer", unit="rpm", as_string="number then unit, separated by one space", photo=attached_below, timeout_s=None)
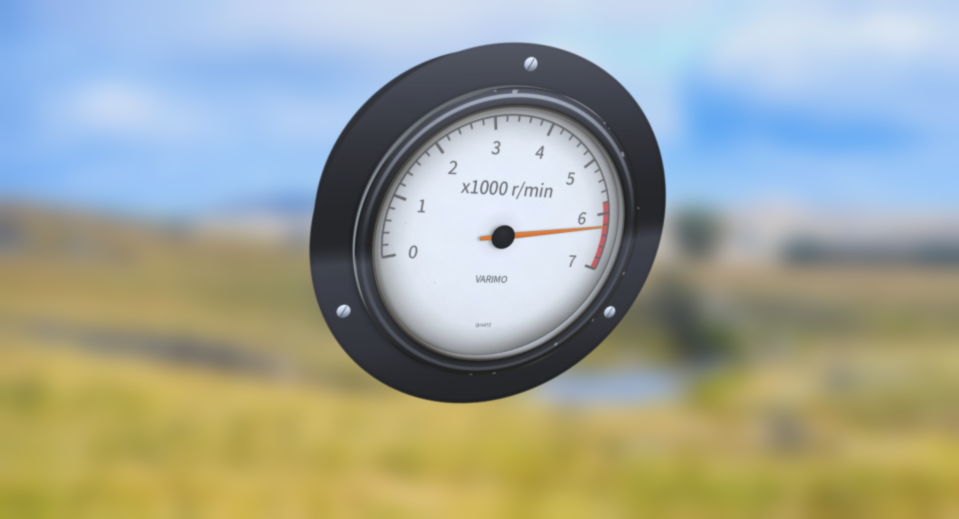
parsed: 6200 rpm
